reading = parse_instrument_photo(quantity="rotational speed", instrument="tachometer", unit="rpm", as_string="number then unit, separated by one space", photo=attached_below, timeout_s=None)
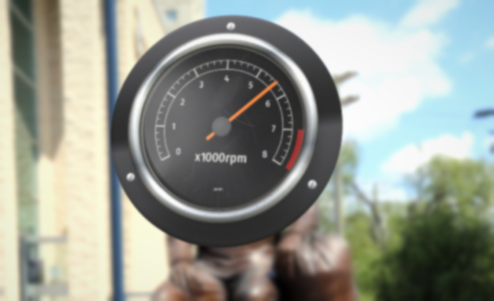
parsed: 5600 rpm
